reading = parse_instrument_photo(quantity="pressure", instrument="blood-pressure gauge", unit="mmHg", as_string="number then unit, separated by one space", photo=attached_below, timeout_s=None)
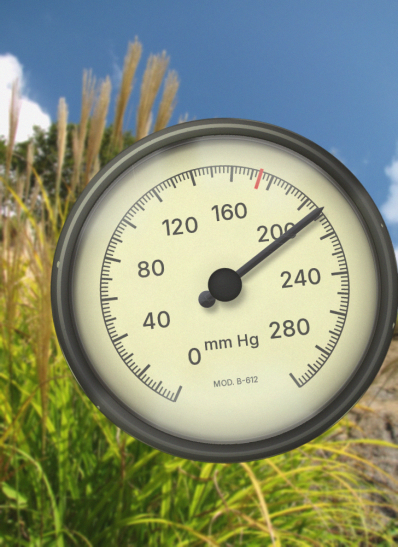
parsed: 208 mmHg
